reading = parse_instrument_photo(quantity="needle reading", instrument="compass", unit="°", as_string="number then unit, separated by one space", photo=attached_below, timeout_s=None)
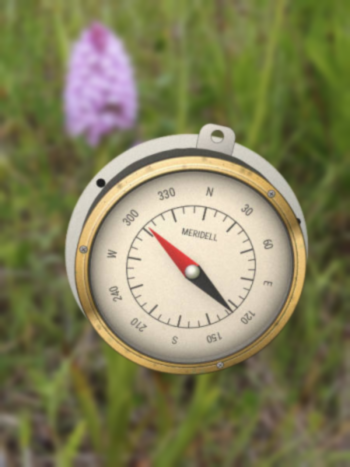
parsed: 305 °
